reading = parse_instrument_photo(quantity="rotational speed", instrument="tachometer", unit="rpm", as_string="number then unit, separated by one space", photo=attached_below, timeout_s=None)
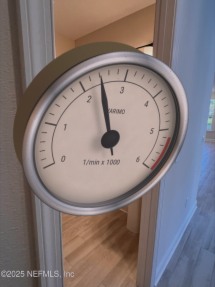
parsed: 2400 rpm
